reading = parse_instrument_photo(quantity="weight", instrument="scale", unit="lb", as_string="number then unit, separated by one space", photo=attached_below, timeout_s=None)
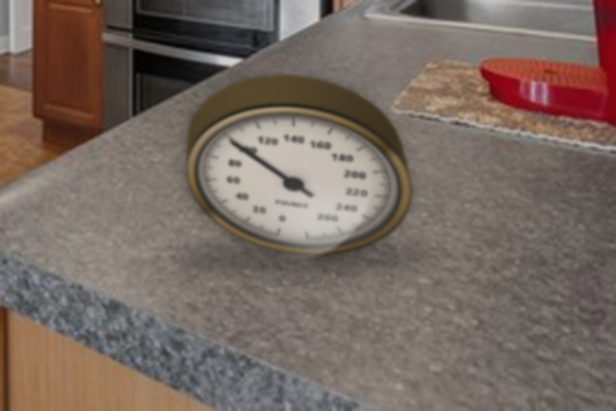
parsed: 100 lb
